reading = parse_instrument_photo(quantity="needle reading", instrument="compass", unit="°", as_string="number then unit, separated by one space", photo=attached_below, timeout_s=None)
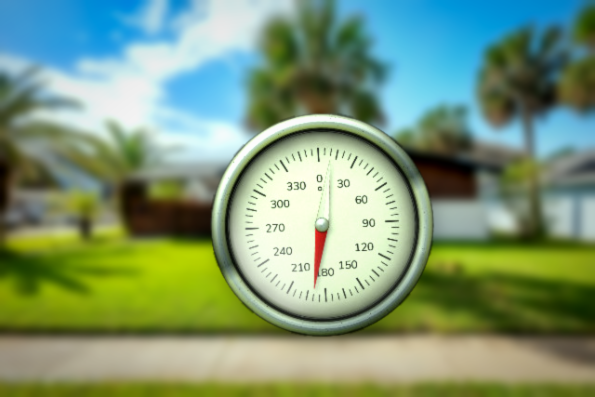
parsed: 190 °
